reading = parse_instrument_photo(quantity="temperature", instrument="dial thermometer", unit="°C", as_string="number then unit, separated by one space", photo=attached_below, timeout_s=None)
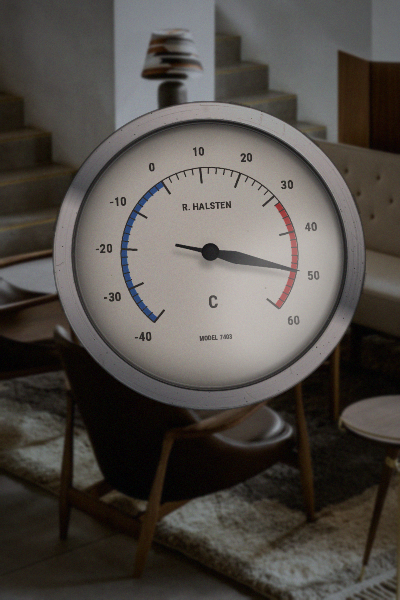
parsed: 50 °C
